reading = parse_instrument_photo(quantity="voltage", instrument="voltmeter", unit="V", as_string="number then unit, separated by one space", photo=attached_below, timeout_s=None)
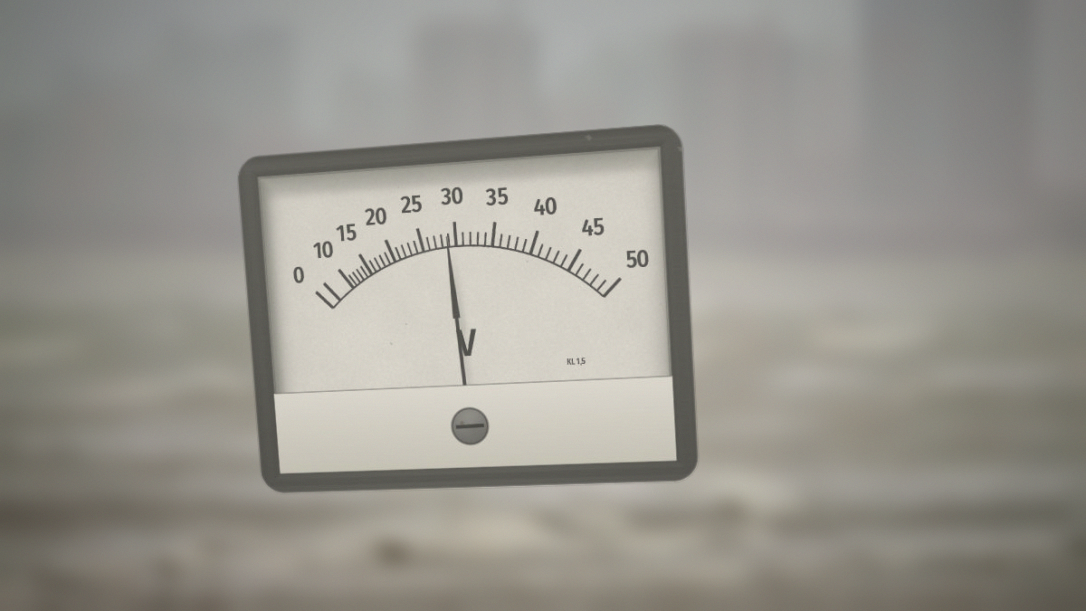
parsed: 29 V
